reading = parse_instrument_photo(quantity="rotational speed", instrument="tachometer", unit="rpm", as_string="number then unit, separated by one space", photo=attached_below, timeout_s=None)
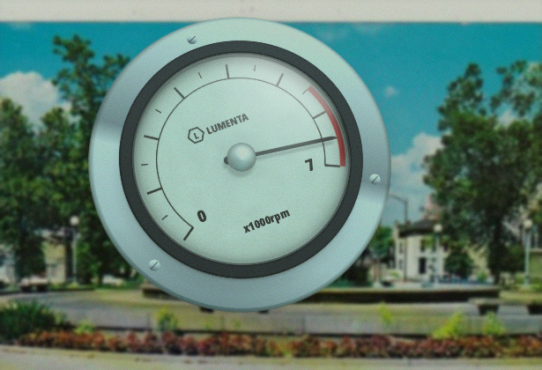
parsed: 6500 rpm
